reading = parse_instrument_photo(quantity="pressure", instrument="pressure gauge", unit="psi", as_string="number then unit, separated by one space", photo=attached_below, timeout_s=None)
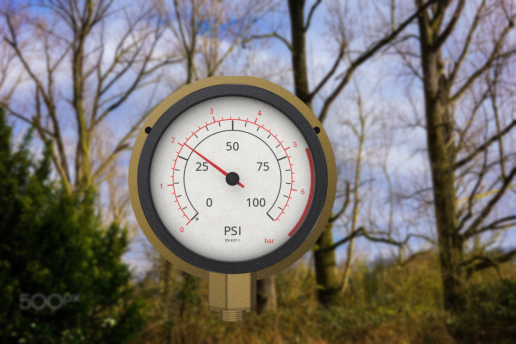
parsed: 30 psi
